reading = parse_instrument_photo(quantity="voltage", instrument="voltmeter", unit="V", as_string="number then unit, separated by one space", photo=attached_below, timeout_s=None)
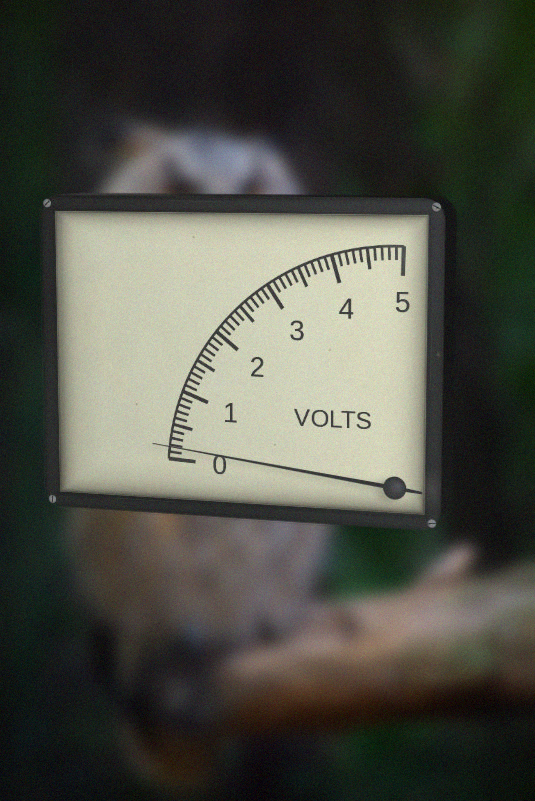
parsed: 0.2 V
